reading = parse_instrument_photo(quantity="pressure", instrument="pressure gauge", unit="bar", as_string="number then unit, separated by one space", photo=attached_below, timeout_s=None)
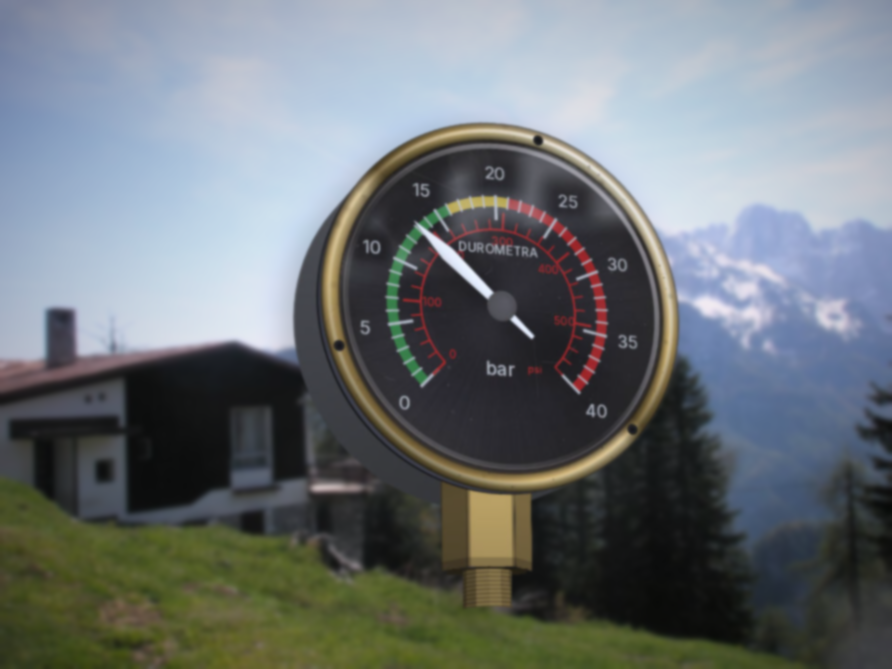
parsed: 13 bar
